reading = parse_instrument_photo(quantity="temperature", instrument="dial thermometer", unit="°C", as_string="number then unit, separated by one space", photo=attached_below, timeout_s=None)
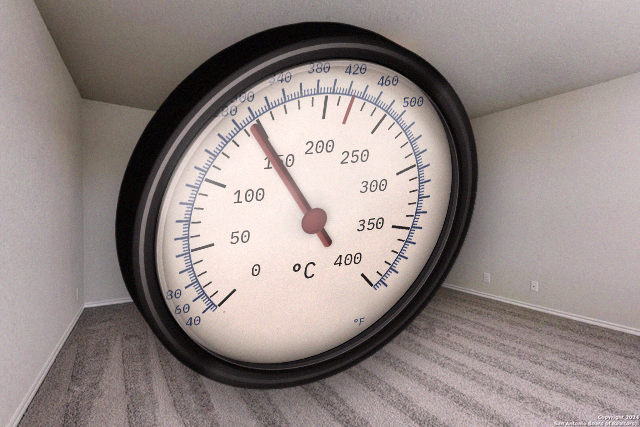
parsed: 145 °C
